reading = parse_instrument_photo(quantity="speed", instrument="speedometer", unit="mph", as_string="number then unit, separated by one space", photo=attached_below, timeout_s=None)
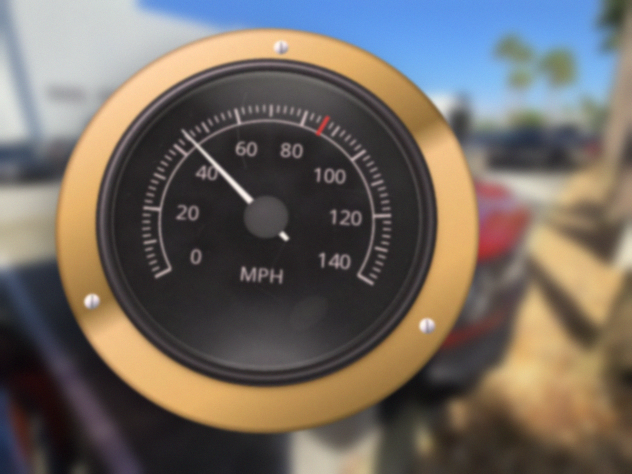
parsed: 44 mph
